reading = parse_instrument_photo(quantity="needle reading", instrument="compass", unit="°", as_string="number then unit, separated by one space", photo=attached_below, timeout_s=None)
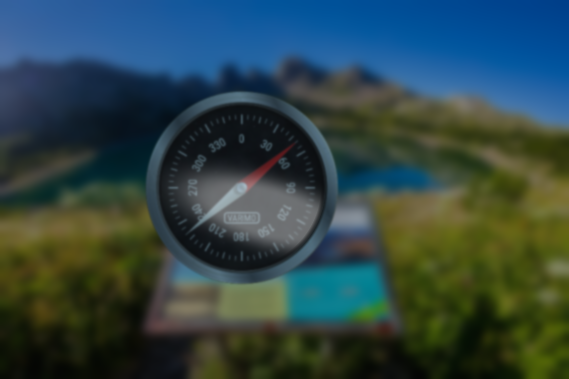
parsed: 50 °
